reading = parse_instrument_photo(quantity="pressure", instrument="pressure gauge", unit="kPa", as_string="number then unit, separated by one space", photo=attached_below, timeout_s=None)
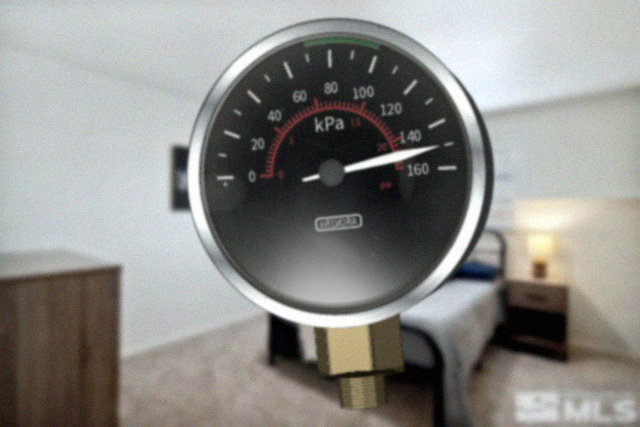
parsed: 150 kPa
